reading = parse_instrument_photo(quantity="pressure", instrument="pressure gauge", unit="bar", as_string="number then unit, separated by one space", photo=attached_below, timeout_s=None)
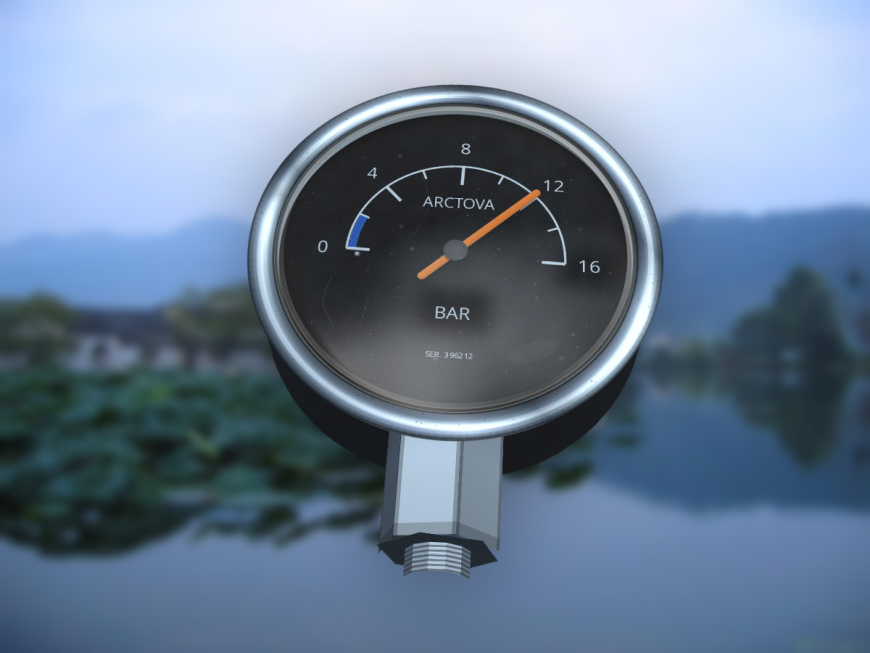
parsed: 12 bar
